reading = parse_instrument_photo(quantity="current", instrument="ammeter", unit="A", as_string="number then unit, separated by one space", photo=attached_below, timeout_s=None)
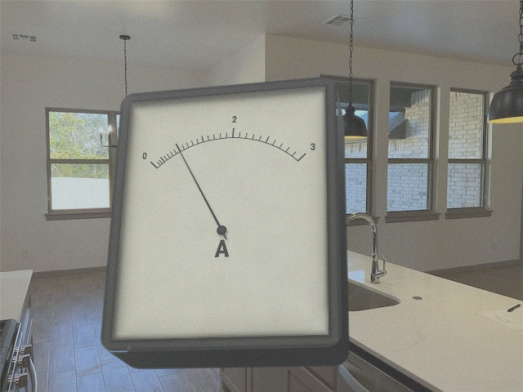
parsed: 1 A
